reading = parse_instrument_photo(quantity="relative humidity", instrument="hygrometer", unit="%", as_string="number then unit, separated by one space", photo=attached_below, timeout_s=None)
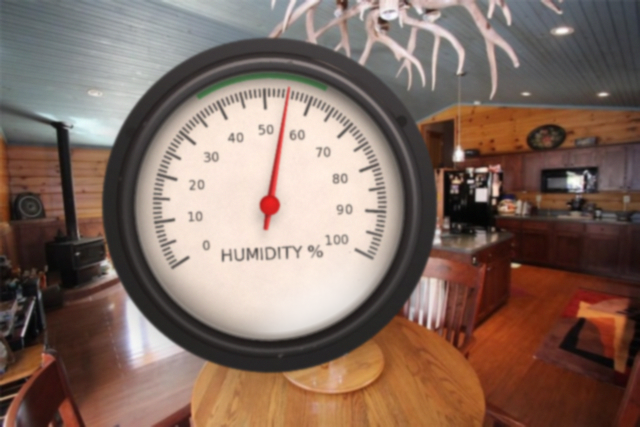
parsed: 55 %
